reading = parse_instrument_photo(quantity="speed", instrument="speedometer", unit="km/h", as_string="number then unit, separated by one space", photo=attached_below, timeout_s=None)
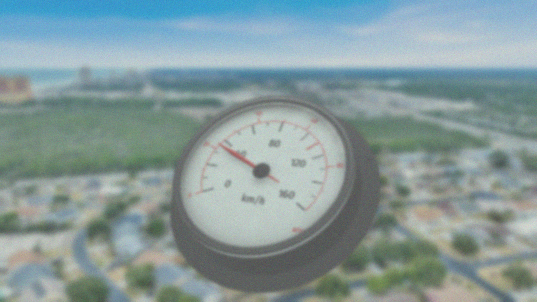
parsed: 35 km/h
